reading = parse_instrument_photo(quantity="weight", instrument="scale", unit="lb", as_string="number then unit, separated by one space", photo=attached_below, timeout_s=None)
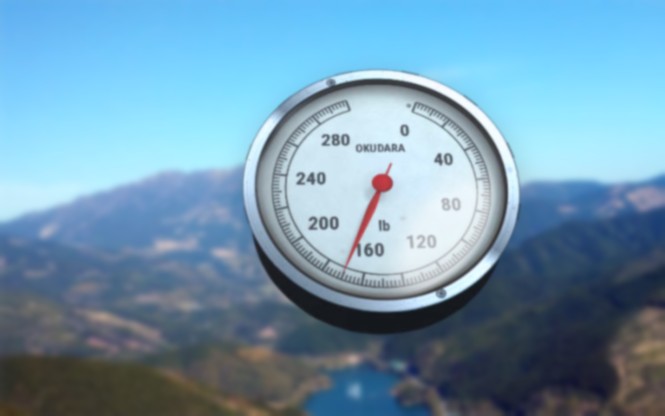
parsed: 170 lb
